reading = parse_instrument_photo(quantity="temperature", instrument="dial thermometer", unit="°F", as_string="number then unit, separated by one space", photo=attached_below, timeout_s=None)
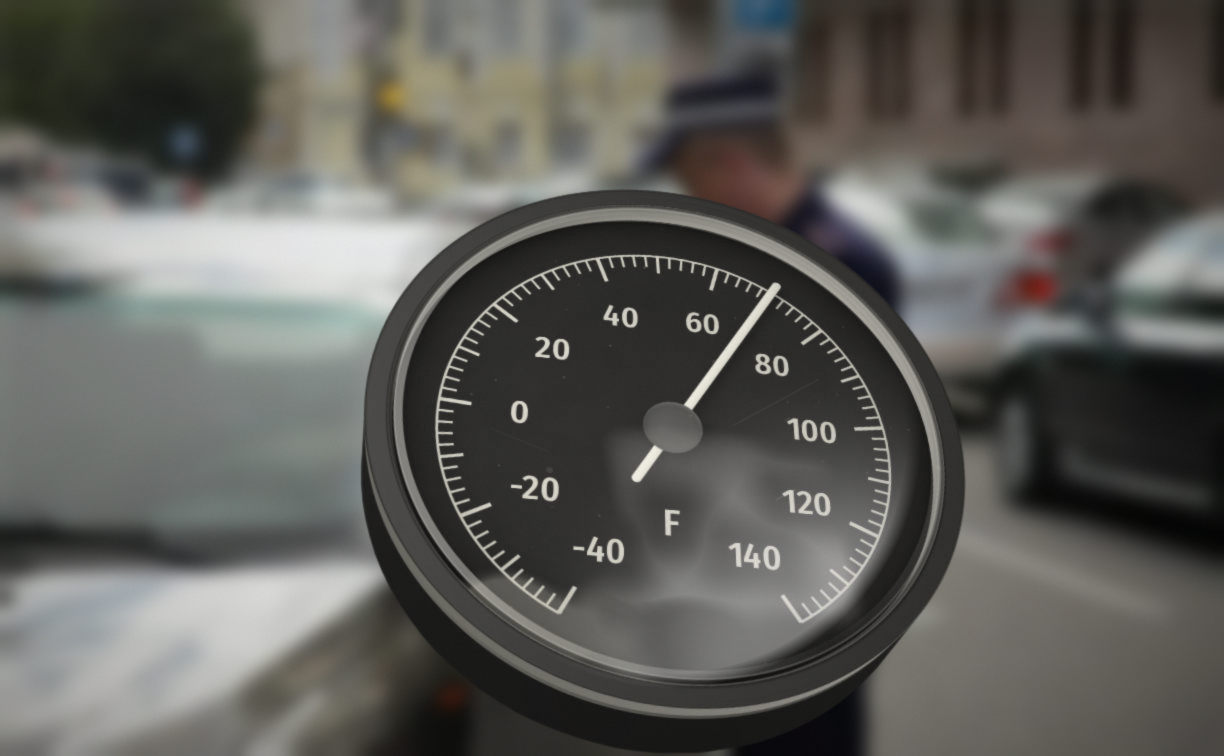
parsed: 70 °F
